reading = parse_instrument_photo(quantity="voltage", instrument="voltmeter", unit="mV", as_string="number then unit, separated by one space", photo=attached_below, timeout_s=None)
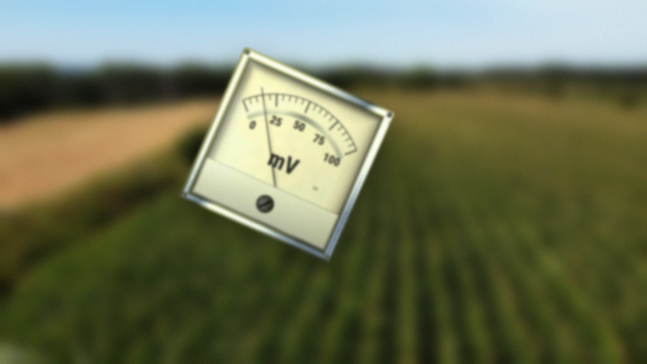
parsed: 15 mV
